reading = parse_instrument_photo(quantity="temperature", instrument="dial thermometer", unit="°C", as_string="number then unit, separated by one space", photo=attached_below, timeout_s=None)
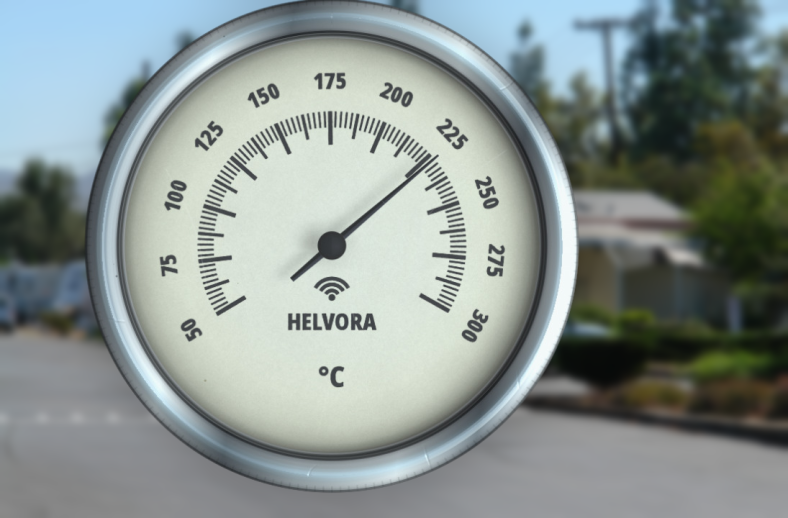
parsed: 227.5 °C
